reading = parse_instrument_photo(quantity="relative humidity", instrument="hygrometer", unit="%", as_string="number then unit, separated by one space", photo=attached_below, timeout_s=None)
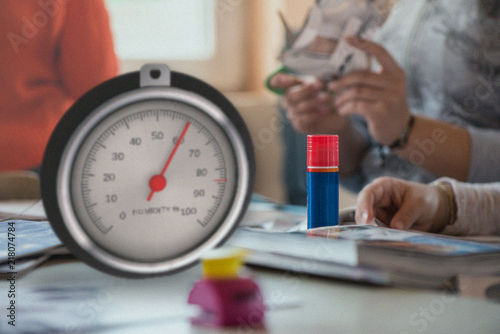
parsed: 60 %
